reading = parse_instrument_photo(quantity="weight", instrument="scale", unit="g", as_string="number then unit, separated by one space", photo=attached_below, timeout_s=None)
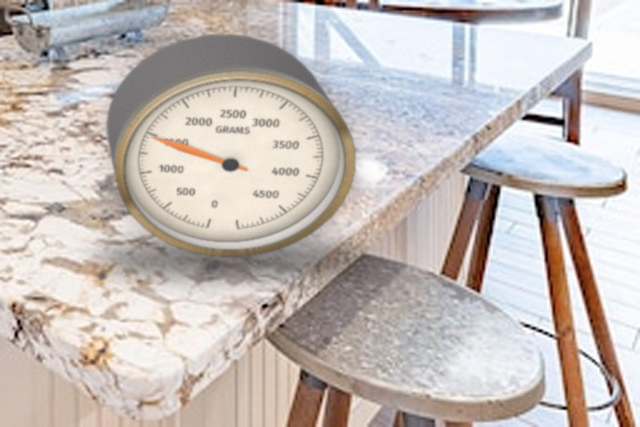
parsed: 1500 g
